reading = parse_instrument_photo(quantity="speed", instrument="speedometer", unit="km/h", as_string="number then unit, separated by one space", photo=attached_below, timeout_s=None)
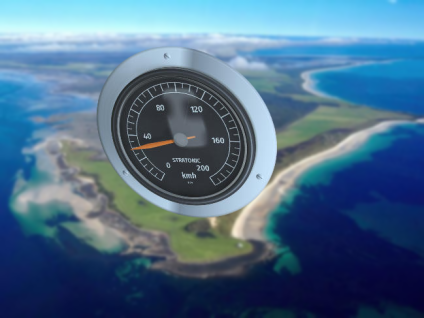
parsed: 30 km/h
